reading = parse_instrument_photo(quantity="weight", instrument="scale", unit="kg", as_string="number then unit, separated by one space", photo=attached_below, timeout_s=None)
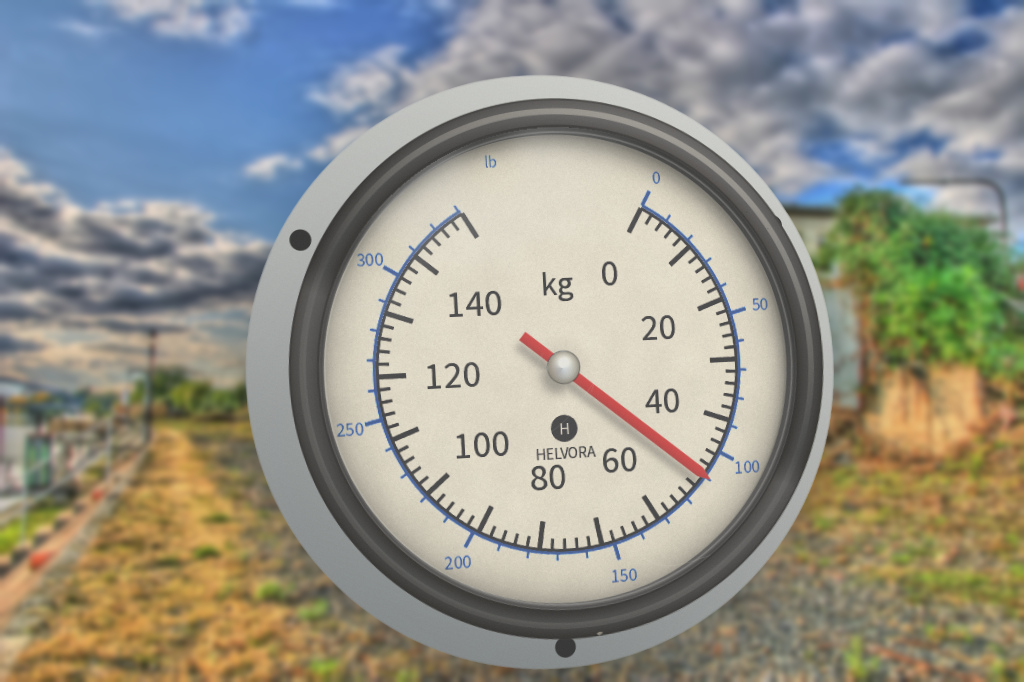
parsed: 50 kg
